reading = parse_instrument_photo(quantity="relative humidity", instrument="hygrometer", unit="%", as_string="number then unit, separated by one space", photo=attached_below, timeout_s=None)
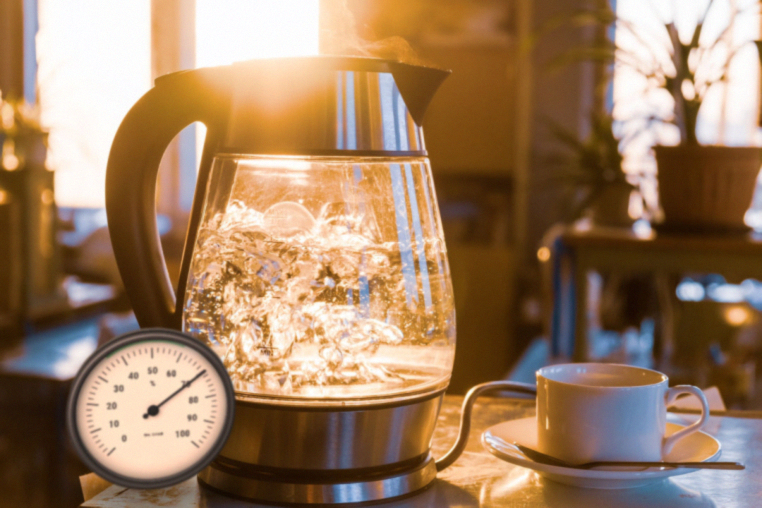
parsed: 70 %
